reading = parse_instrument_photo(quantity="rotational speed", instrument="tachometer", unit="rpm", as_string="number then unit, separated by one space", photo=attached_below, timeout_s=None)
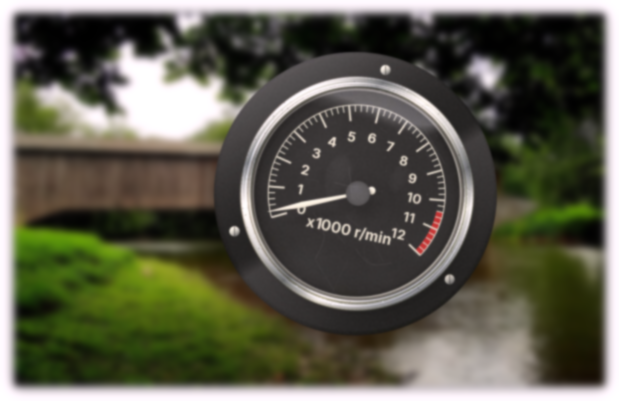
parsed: 200 rpm
